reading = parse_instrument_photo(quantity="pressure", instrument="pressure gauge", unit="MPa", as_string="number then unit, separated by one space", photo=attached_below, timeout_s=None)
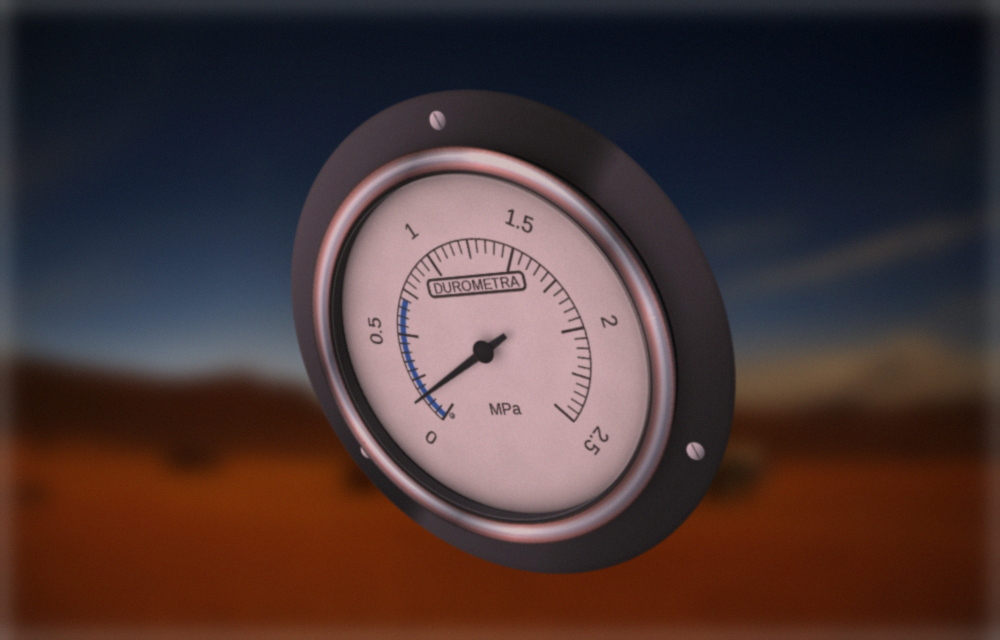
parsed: 0.15 MPa
